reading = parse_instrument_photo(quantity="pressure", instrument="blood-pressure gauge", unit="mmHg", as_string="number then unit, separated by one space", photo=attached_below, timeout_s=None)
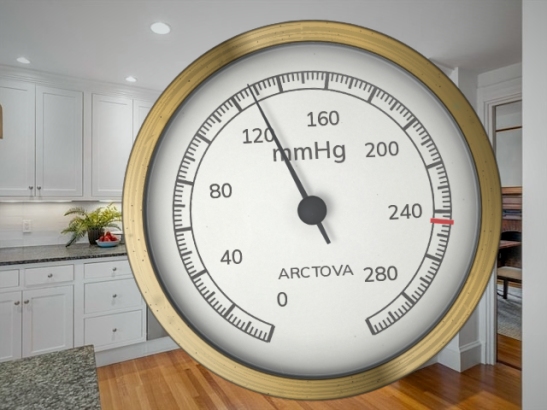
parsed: 128 mmHg
